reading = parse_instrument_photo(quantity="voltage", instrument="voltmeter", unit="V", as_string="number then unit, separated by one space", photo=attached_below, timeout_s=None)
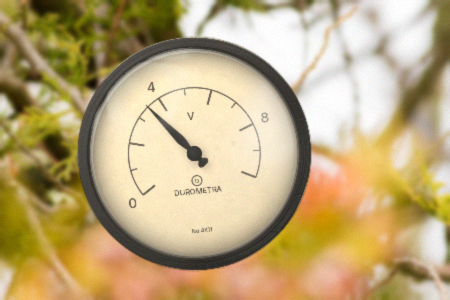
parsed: 3.5 V
